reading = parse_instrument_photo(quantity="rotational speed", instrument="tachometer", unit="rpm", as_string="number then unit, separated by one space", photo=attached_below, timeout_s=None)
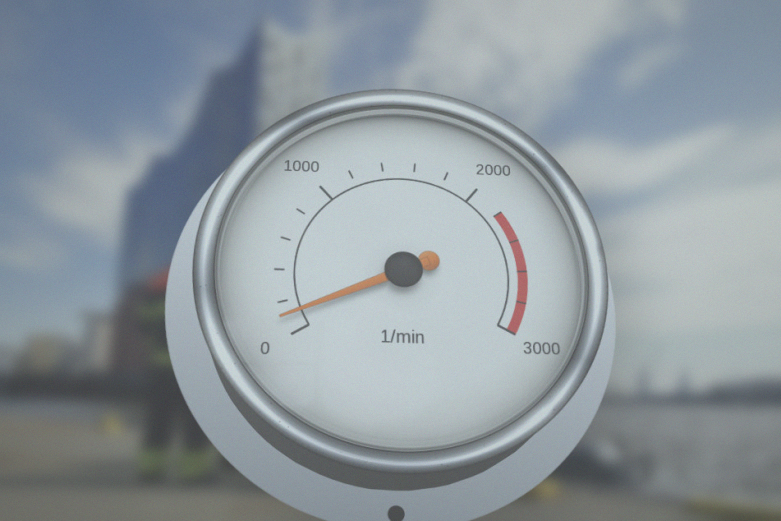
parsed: 100 rpm
